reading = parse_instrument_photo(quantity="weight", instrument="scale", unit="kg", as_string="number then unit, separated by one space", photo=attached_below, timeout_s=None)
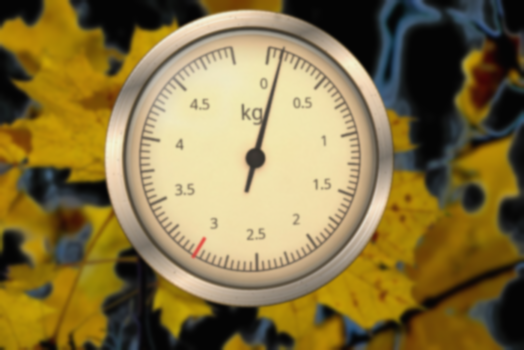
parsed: 0.1 kg
